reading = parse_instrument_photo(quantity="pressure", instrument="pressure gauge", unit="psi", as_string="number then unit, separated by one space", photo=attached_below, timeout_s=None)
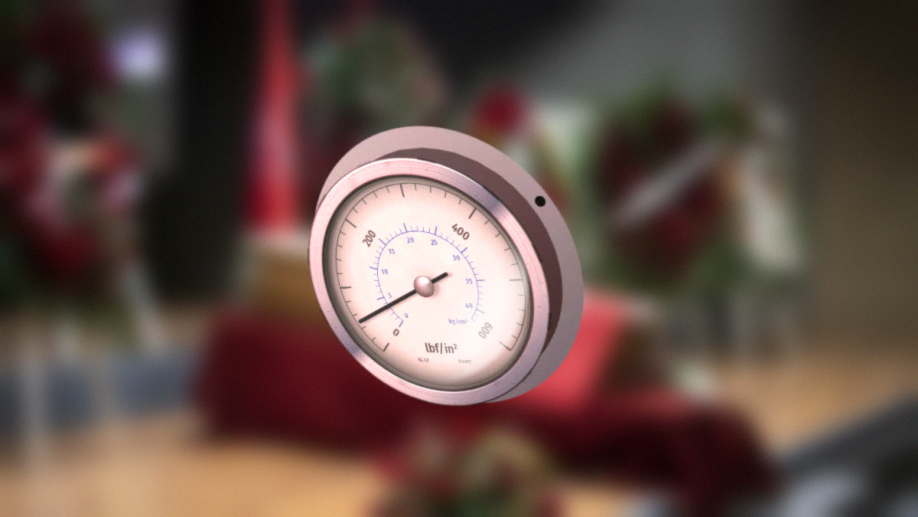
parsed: 50 psi
